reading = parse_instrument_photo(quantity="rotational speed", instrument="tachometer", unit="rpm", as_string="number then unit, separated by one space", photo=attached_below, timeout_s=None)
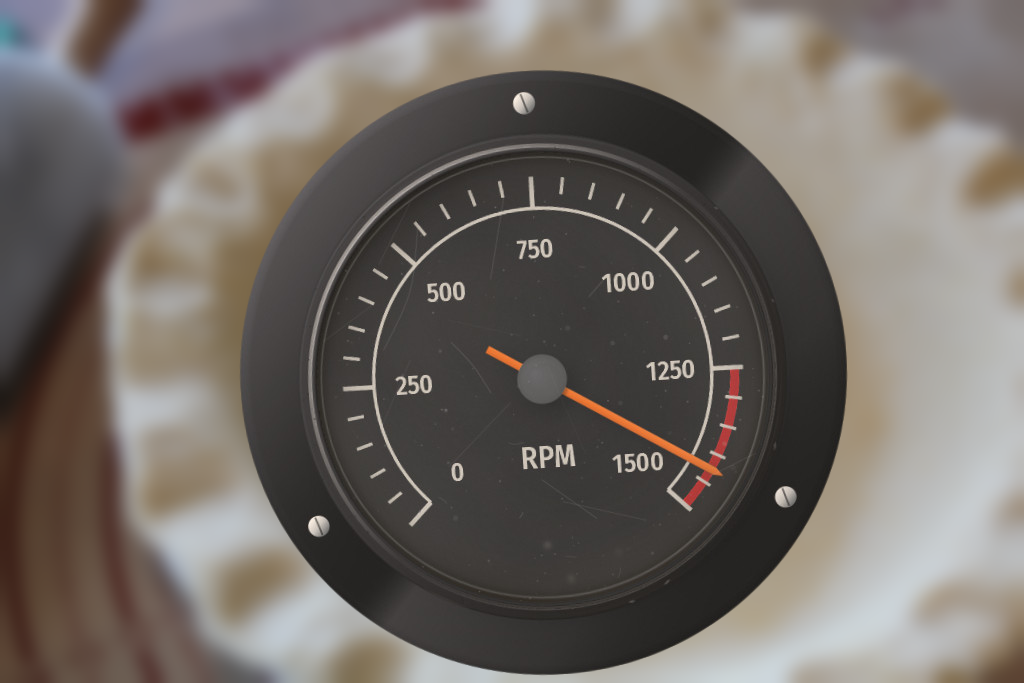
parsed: 1425 rpm
